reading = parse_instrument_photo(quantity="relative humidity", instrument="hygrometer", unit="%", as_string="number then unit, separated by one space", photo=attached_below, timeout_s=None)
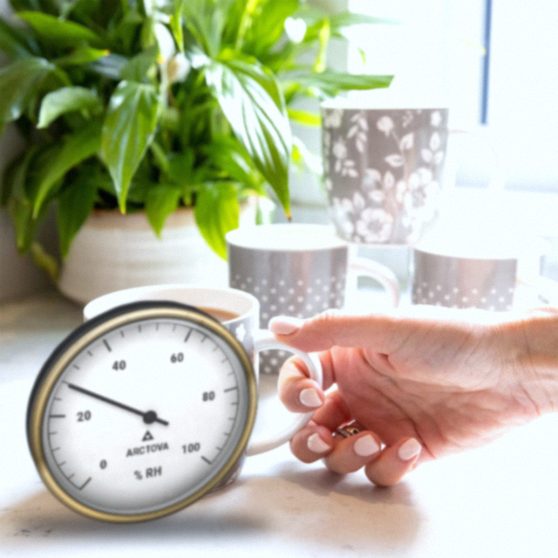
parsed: 28 %
